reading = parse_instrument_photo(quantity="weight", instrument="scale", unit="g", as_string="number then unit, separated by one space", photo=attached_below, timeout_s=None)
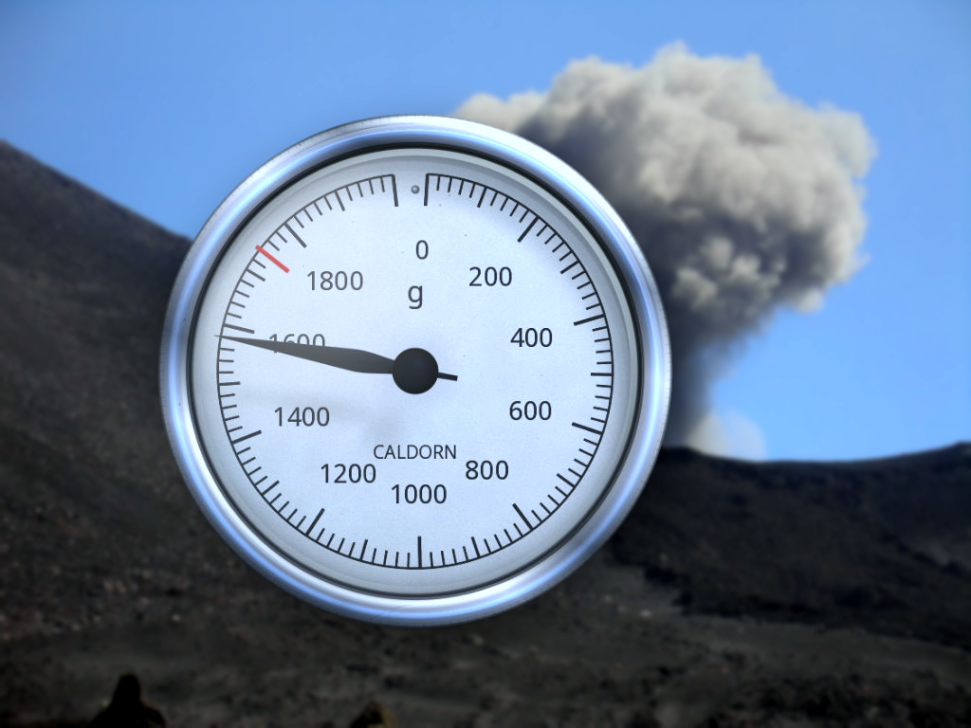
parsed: 1580 g
